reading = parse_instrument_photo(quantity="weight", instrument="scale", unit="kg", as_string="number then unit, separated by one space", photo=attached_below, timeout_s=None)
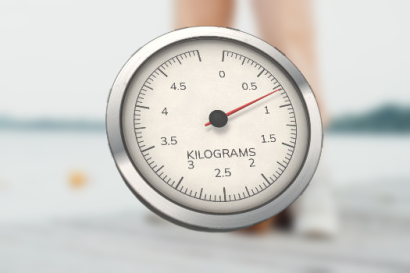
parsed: 0.8 kg
